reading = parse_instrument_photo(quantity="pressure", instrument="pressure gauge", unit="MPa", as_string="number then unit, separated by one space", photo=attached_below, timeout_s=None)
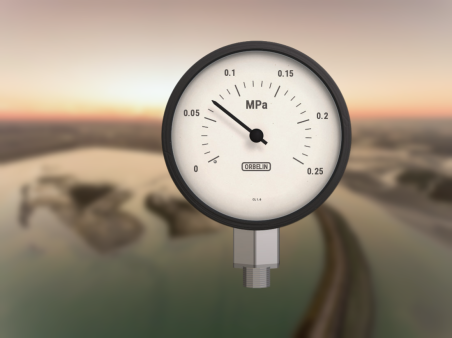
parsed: 0.07 MPa
